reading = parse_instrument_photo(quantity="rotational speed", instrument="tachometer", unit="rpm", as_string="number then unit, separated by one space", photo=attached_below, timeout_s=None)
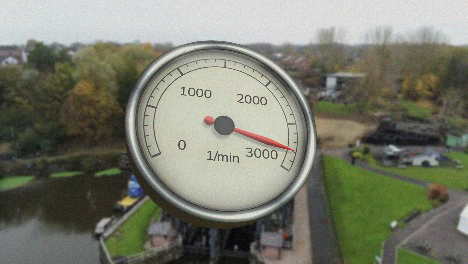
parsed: 2800 rpm
